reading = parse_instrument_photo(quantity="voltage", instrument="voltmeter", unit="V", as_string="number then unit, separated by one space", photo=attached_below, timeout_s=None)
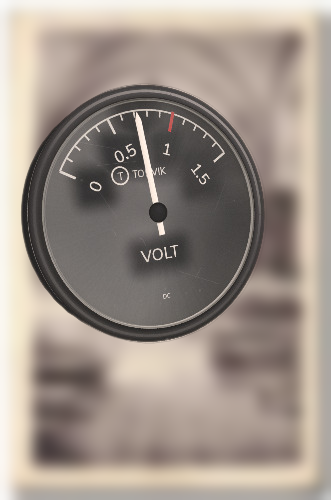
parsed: 0.7 V
